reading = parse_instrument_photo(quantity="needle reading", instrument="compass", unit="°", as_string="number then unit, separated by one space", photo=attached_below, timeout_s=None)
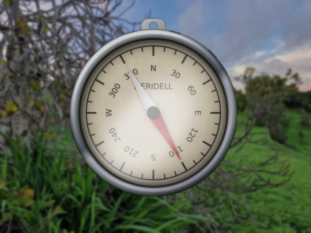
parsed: 150 °
